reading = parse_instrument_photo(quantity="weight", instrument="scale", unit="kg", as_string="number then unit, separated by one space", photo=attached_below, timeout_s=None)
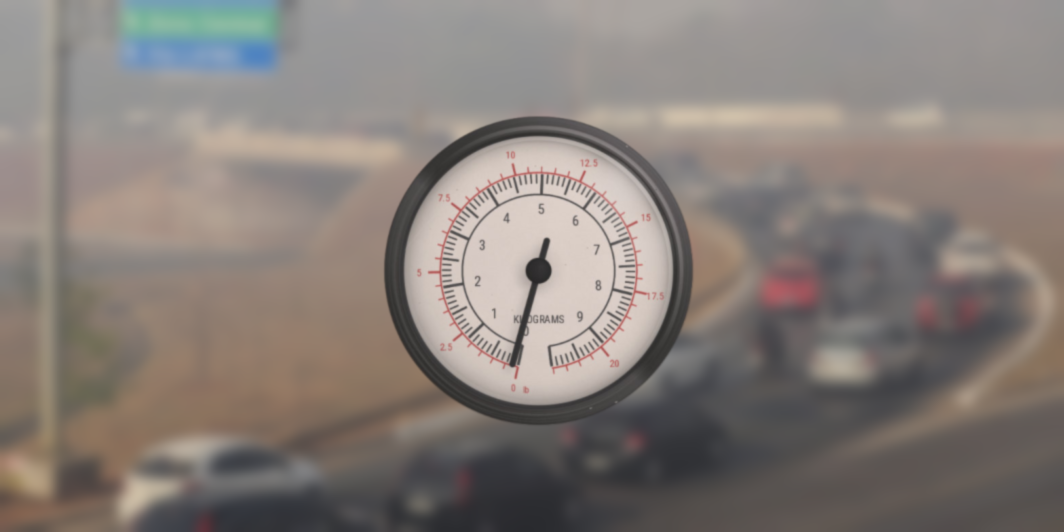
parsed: 0.1 kg
